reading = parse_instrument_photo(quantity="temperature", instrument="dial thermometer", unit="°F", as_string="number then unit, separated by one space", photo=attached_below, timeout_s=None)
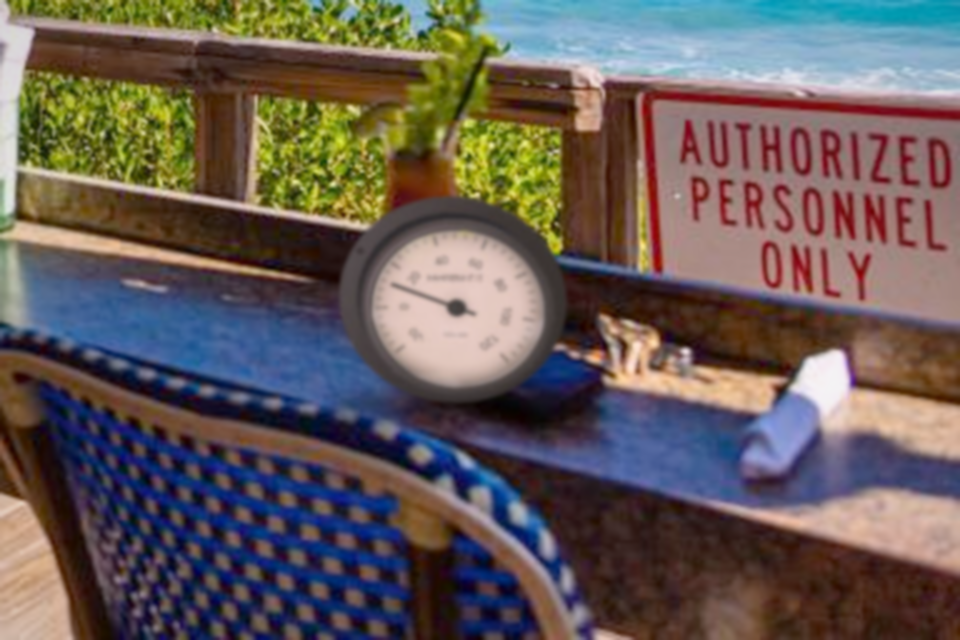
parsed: 12 °F
